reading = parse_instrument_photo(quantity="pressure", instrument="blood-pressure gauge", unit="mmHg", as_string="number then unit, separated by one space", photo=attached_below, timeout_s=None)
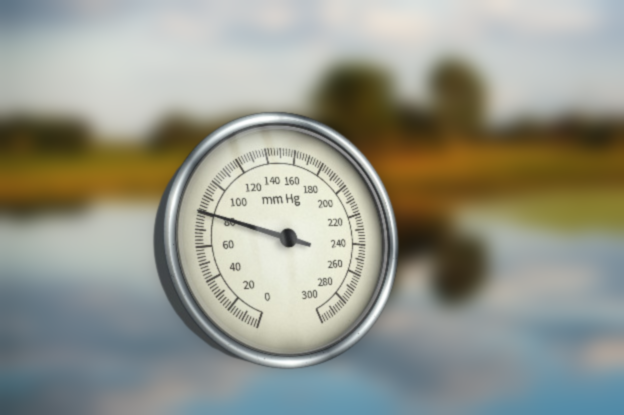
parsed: 80 mmHg
